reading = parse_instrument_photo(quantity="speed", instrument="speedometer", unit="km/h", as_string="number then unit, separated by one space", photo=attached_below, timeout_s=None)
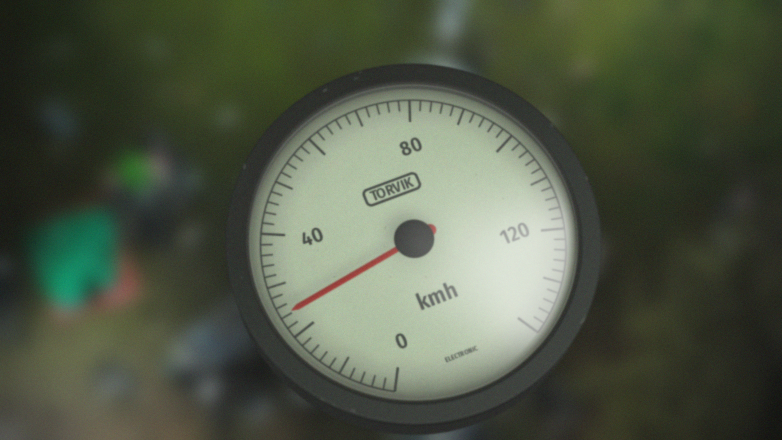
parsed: 24 km/h
